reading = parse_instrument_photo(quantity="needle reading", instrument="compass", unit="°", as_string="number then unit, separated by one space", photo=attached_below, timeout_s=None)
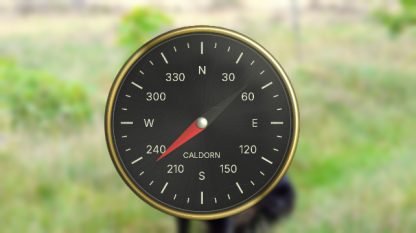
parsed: 230 °
